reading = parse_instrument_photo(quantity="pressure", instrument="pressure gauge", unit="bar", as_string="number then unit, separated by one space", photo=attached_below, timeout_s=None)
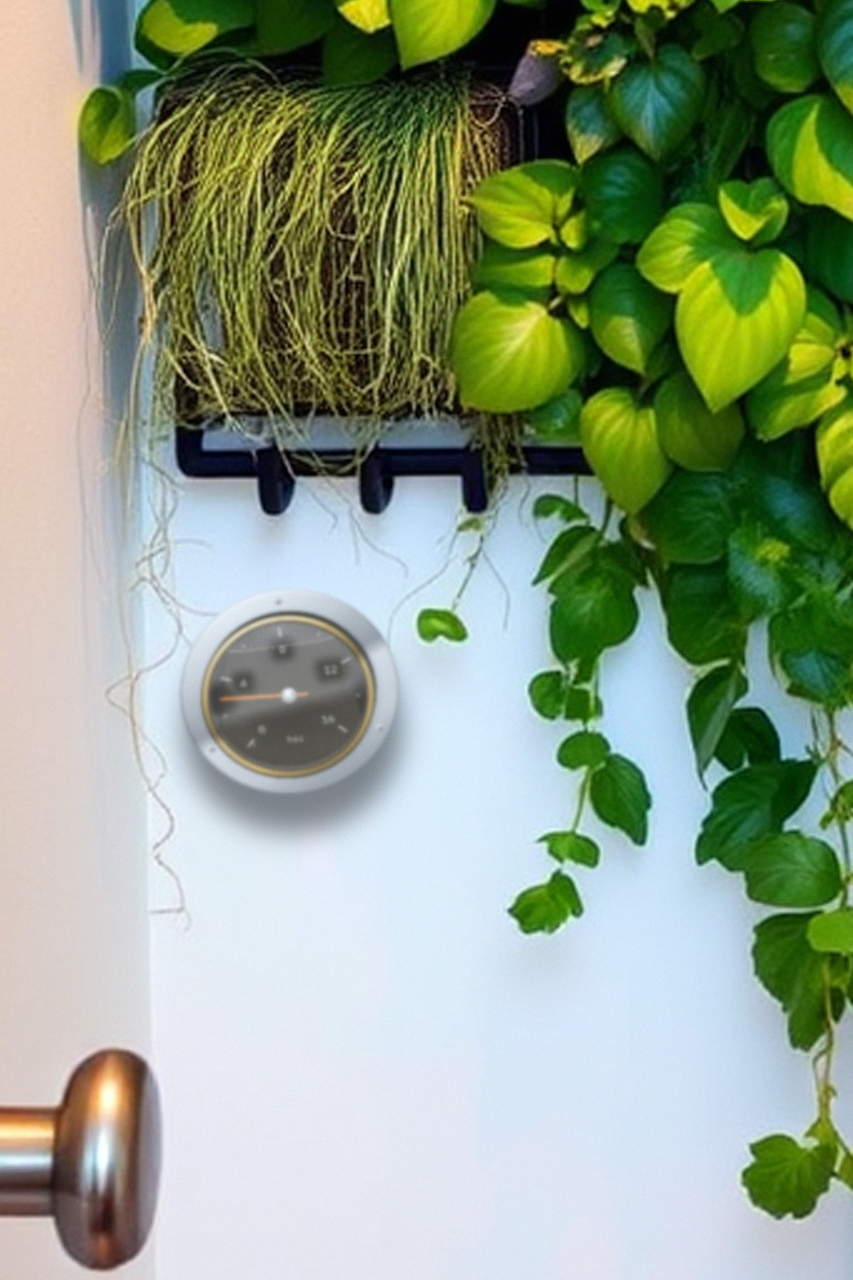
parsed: 3 bar
